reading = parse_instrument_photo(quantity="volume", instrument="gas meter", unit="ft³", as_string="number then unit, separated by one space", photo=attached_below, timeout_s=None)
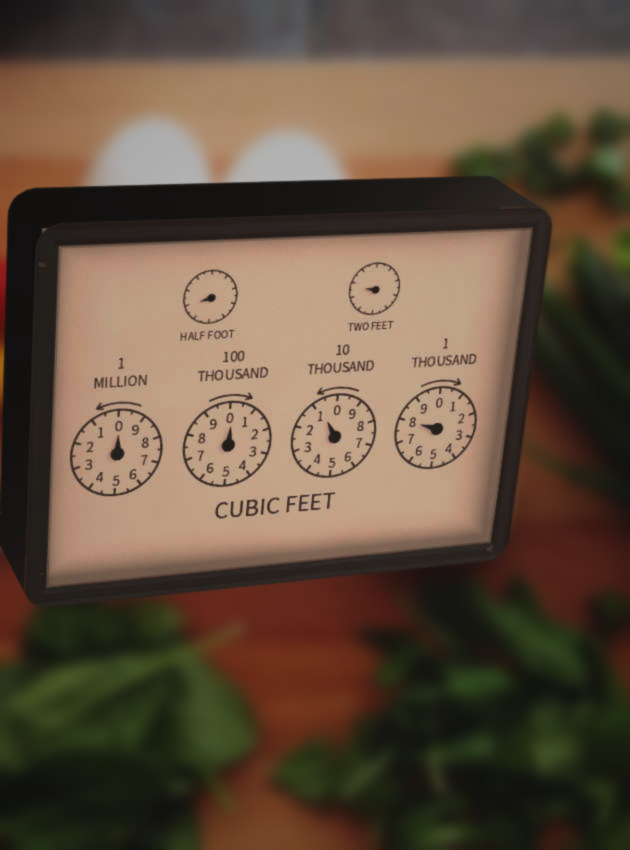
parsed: 800 ft³
